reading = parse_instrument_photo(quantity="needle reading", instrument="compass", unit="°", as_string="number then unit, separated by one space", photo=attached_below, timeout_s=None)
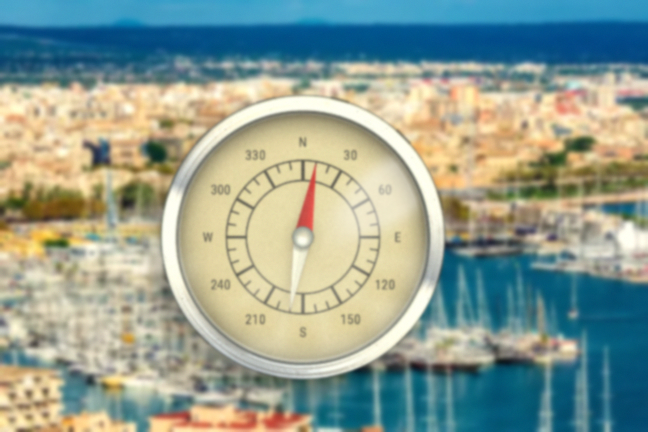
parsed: 10 °
